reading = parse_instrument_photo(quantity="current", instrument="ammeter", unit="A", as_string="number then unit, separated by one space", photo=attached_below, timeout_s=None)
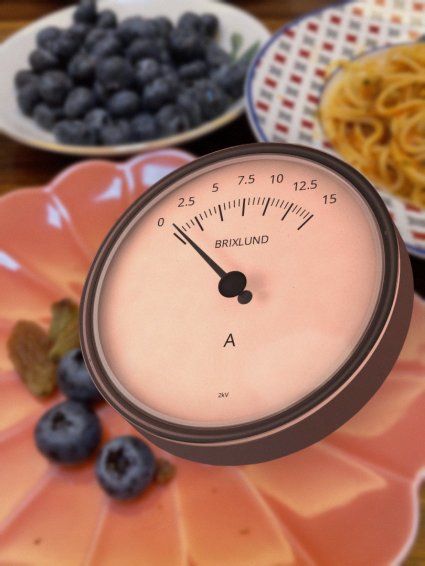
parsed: 0.5 A
